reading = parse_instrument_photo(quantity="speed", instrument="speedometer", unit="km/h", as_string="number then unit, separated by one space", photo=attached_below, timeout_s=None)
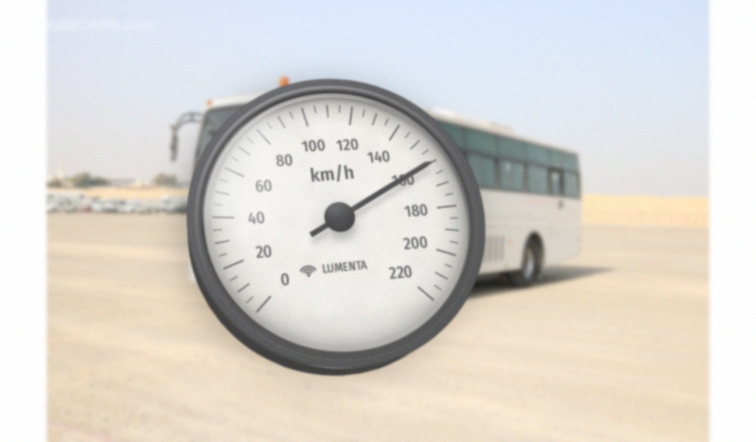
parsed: 160 km/h
